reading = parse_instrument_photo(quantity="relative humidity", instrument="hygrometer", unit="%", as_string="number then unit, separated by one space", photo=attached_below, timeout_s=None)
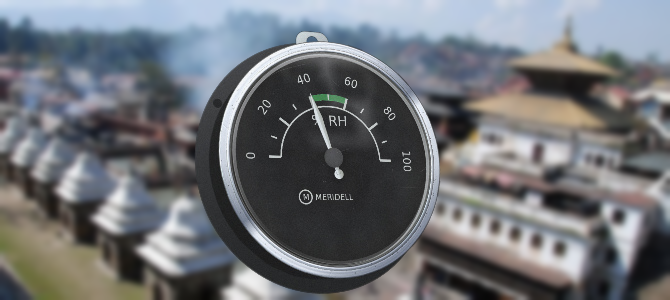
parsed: 40 %
